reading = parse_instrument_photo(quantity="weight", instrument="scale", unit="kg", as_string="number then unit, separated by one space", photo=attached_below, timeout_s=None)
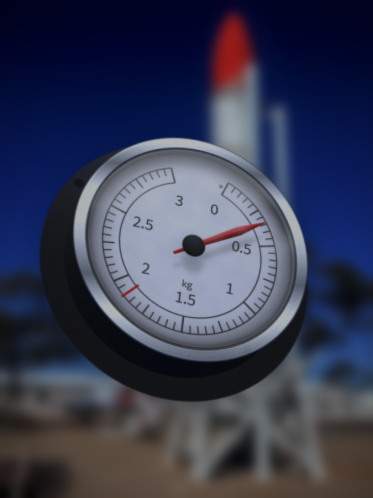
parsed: 0.35 kg
